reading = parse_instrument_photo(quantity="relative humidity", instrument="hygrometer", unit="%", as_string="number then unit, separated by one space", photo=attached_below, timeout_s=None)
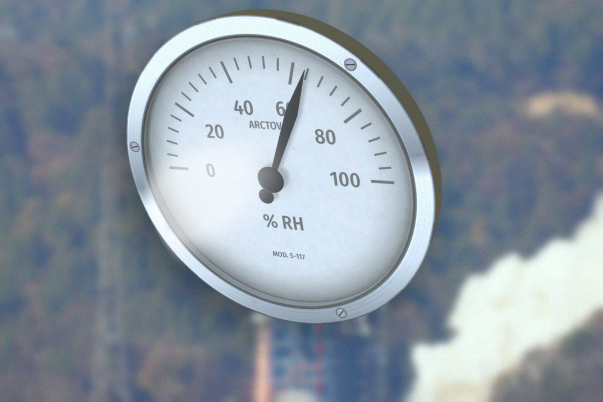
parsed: 64 %
